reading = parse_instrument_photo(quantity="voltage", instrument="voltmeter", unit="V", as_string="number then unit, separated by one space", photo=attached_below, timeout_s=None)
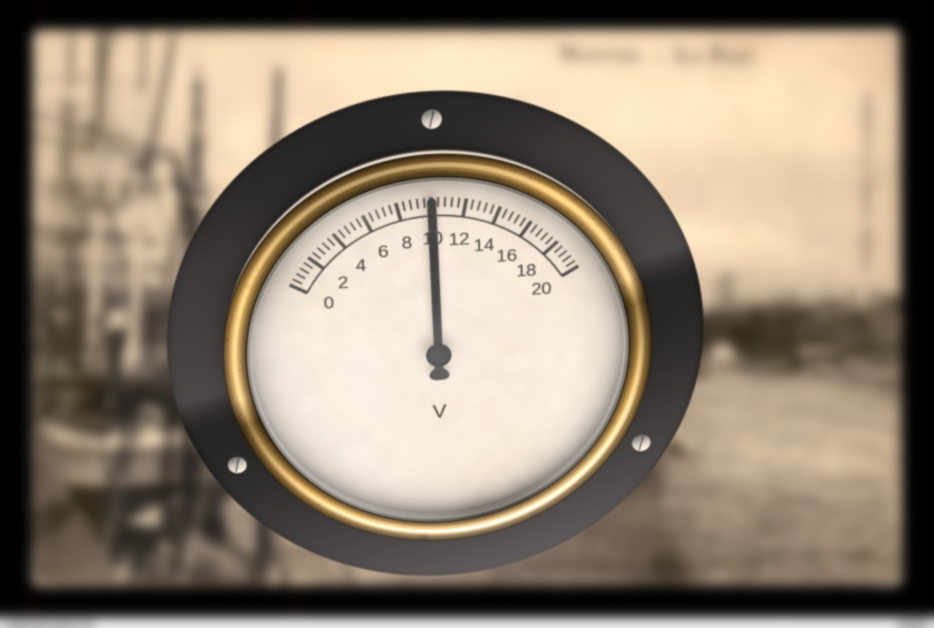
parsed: 10 V
